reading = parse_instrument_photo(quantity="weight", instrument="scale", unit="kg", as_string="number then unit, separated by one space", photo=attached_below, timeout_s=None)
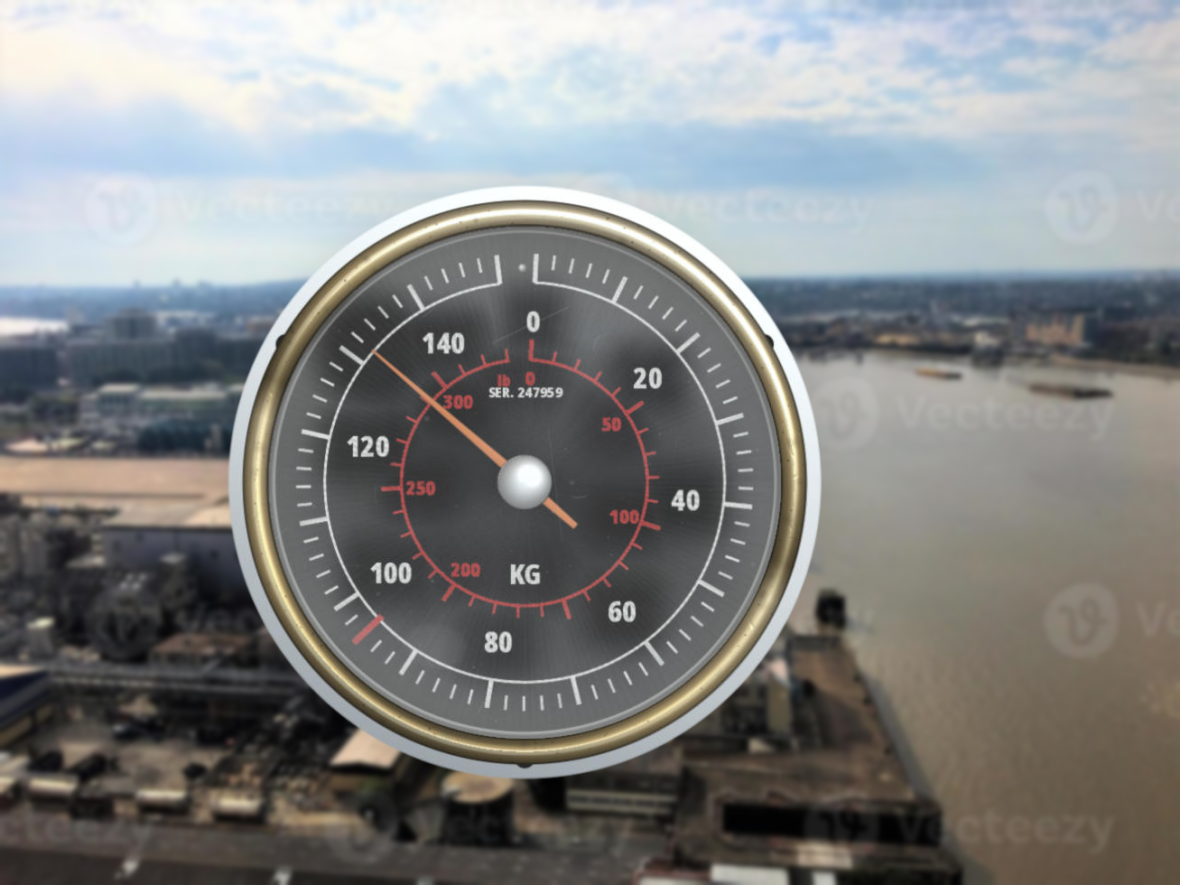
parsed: 132 kg
